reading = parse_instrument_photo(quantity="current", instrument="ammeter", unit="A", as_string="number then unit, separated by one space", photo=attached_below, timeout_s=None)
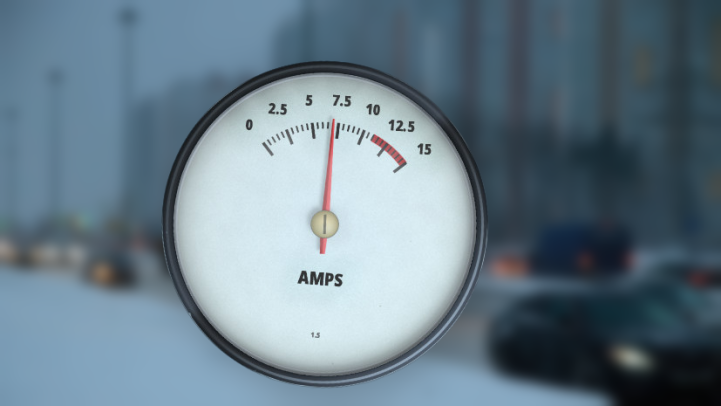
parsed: 7 A
